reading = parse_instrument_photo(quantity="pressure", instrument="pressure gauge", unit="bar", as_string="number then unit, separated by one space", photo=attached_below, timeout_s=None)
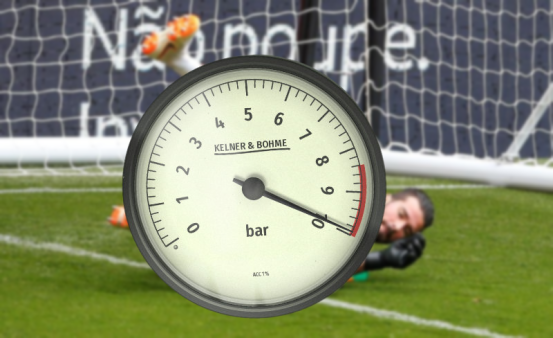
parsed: 9.9 bar
